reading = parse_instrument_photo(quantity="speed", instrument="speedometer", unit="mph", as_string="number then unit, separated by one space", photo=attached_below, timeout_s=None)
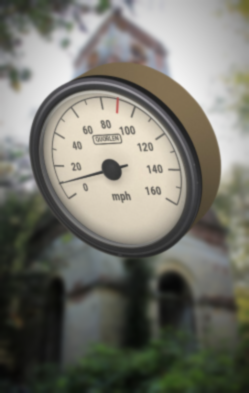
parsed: 10 mph
